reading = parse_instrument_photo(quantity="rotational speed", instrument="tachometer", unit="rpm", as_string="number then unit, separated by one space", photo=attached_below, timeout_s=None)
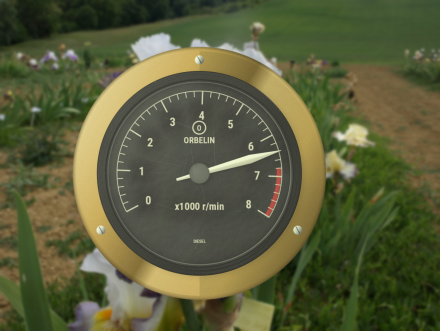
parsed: 6400 rpm
